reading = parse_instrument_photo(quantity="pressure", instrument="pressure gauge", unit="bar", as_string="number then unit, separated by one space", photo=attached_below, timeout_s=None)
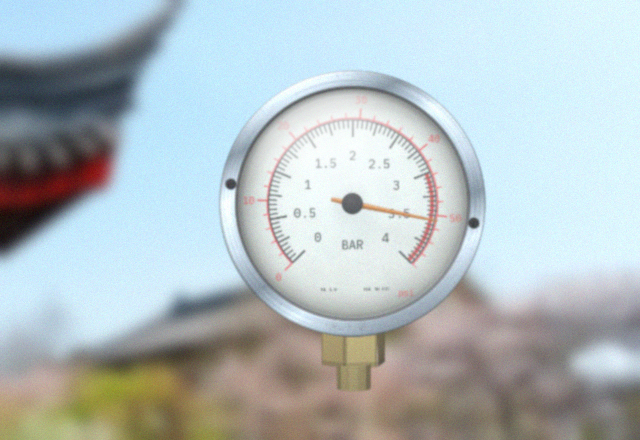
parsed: 3.5 bar
